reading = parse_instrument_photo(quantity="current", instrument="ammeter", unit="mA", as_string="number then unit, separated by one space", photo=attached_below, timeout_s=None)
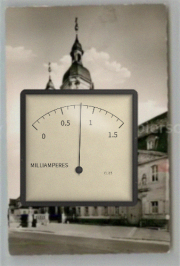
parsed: 0.8 mA
